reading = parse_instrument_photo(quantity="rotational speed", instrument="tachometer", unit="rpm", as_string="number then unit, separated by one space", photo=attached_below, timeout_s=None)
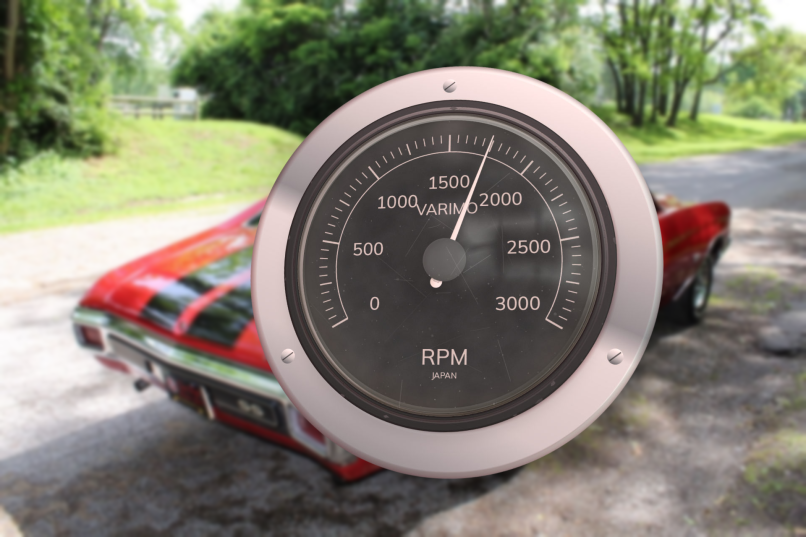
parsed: 1750 rpm
